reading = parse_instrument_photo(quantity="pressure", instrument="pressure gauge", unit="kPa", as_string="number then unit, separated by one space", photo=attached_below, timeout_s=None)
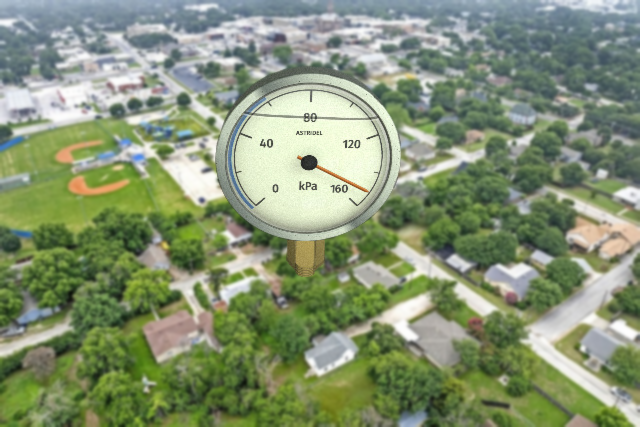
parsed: 150 kPa
